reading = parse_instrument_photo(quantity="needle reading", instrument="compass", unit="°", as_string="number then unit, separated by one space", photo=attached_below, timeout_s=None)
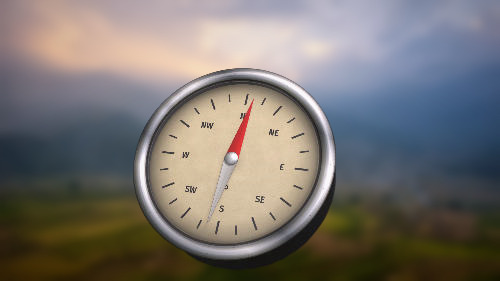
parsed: 7.5 °
